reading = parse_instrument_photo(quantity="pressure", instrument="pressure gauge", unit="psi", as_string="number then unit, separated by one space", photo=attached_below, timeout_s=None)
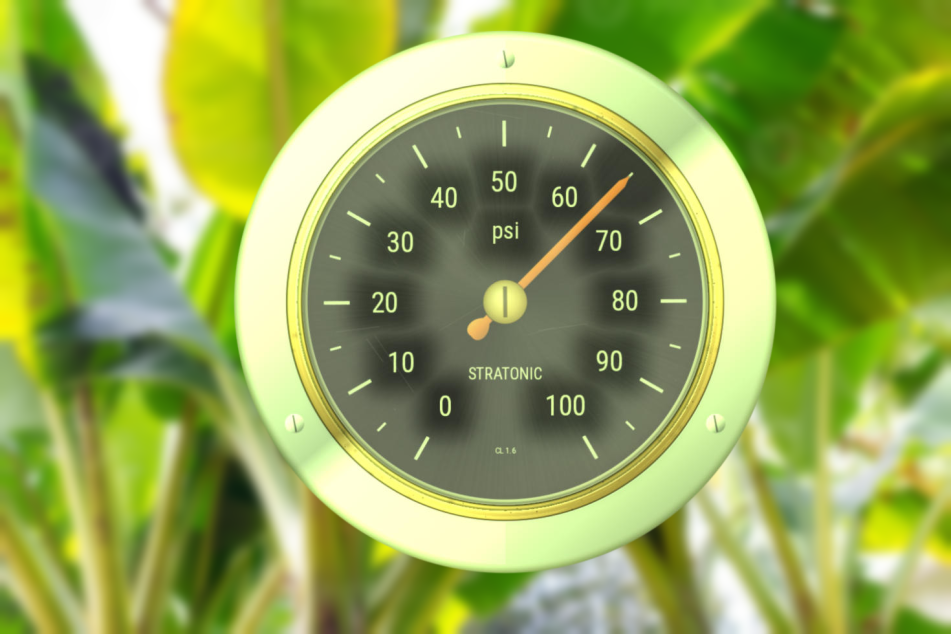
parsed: 65 psi
